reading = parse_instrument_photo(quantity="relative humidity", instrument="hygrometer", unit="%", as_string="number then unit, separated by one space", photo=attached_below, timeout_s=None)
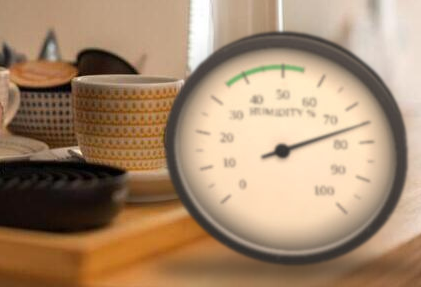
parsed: 75 %
